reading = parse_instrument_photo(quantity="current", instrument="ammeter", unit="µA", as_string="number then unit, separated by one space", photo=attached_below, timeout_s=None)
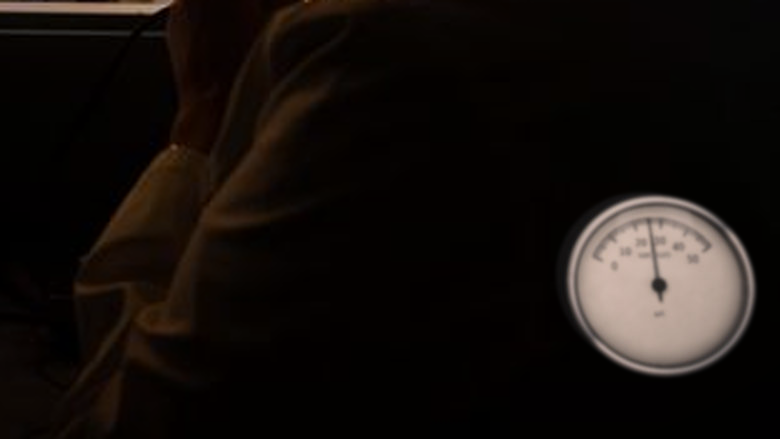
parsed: 25 µA
